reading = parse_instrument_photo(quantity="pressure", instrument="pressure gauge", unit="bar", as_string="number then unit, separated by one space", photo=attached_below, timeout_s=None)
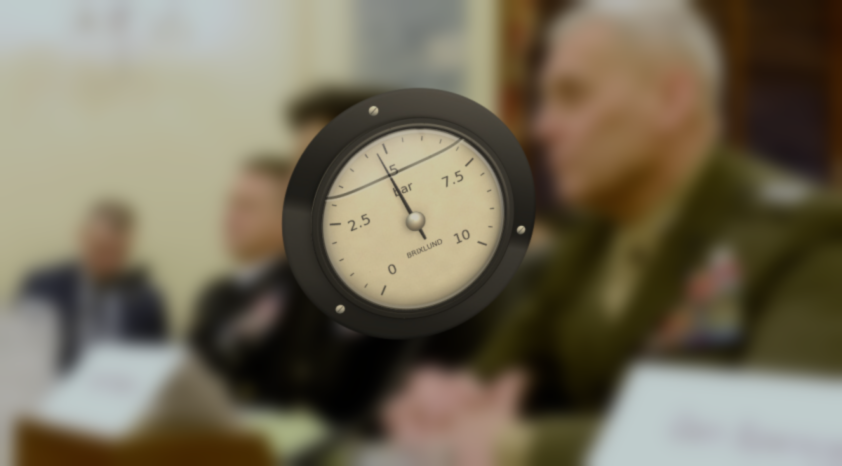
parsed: 4.75 bar
